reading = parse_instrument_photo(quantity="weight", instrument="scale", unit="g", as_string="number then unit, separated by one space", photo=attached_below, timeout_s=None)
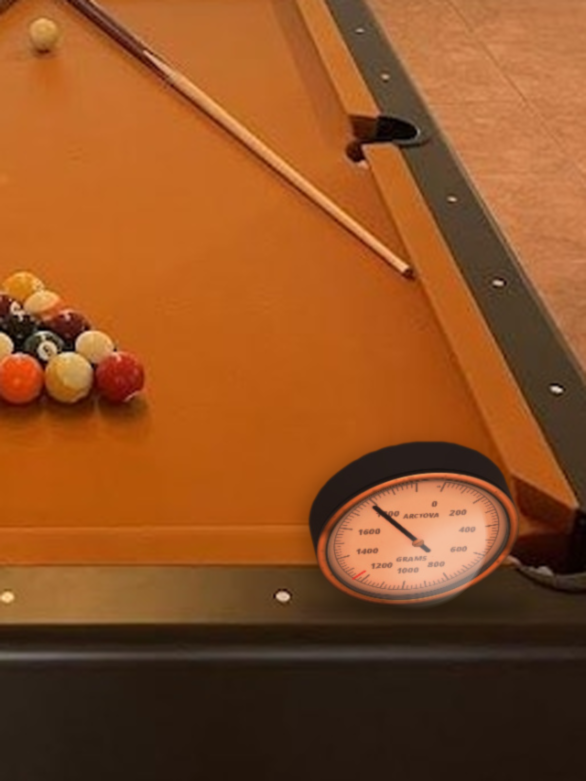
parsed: 1800 g
